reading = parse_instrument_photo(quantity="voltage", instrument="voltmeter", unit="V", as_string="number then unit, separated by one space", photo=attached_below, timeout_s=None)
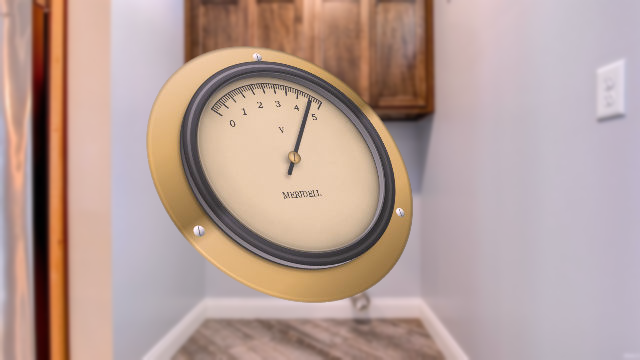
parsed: 4.5 V
